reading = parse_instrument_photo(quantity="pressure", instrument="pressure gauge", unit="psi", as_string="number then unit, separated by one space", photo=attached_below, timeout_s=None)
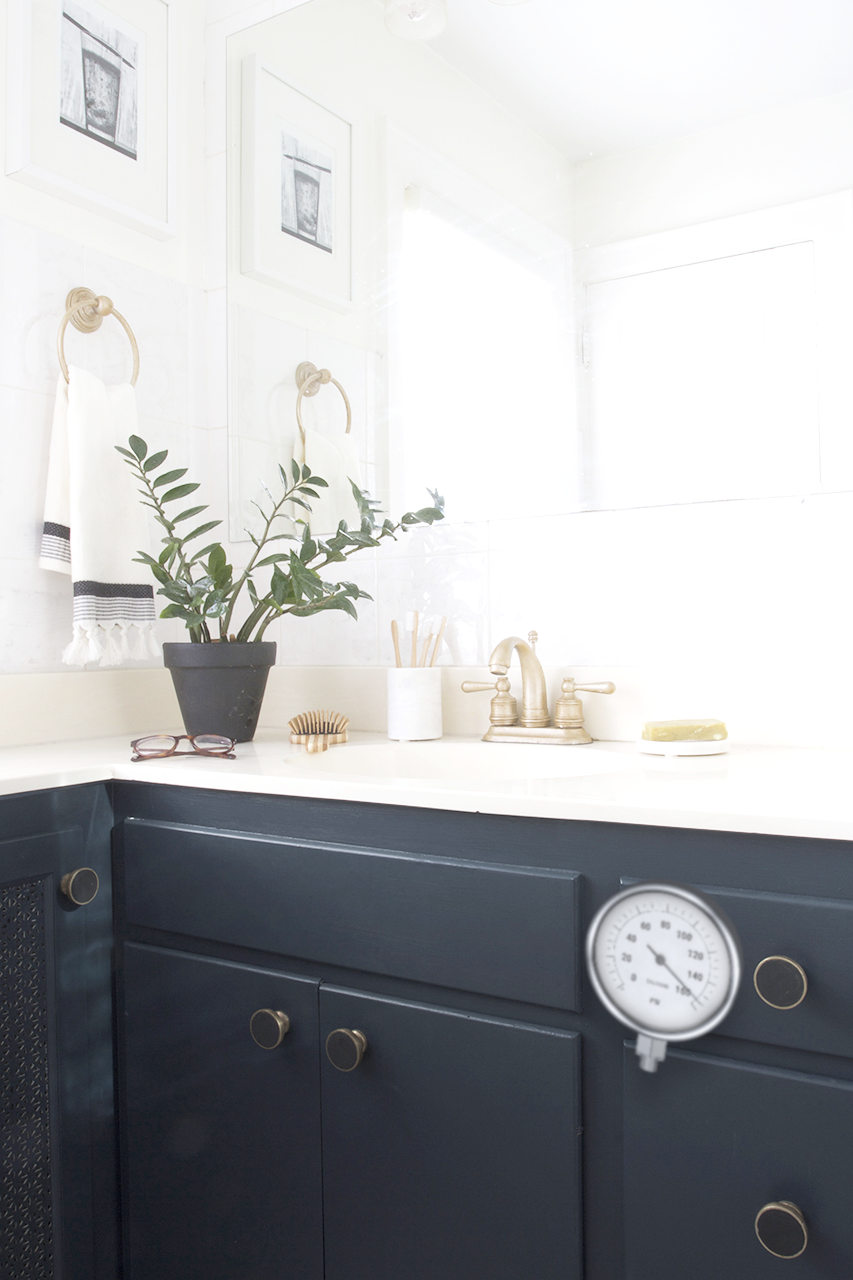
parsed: 155 psi
